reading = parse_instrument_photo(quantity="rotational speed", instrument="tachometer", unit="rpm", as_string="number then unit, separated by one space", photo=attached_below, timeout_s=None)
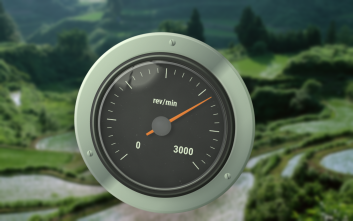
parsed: 2100 rpm
